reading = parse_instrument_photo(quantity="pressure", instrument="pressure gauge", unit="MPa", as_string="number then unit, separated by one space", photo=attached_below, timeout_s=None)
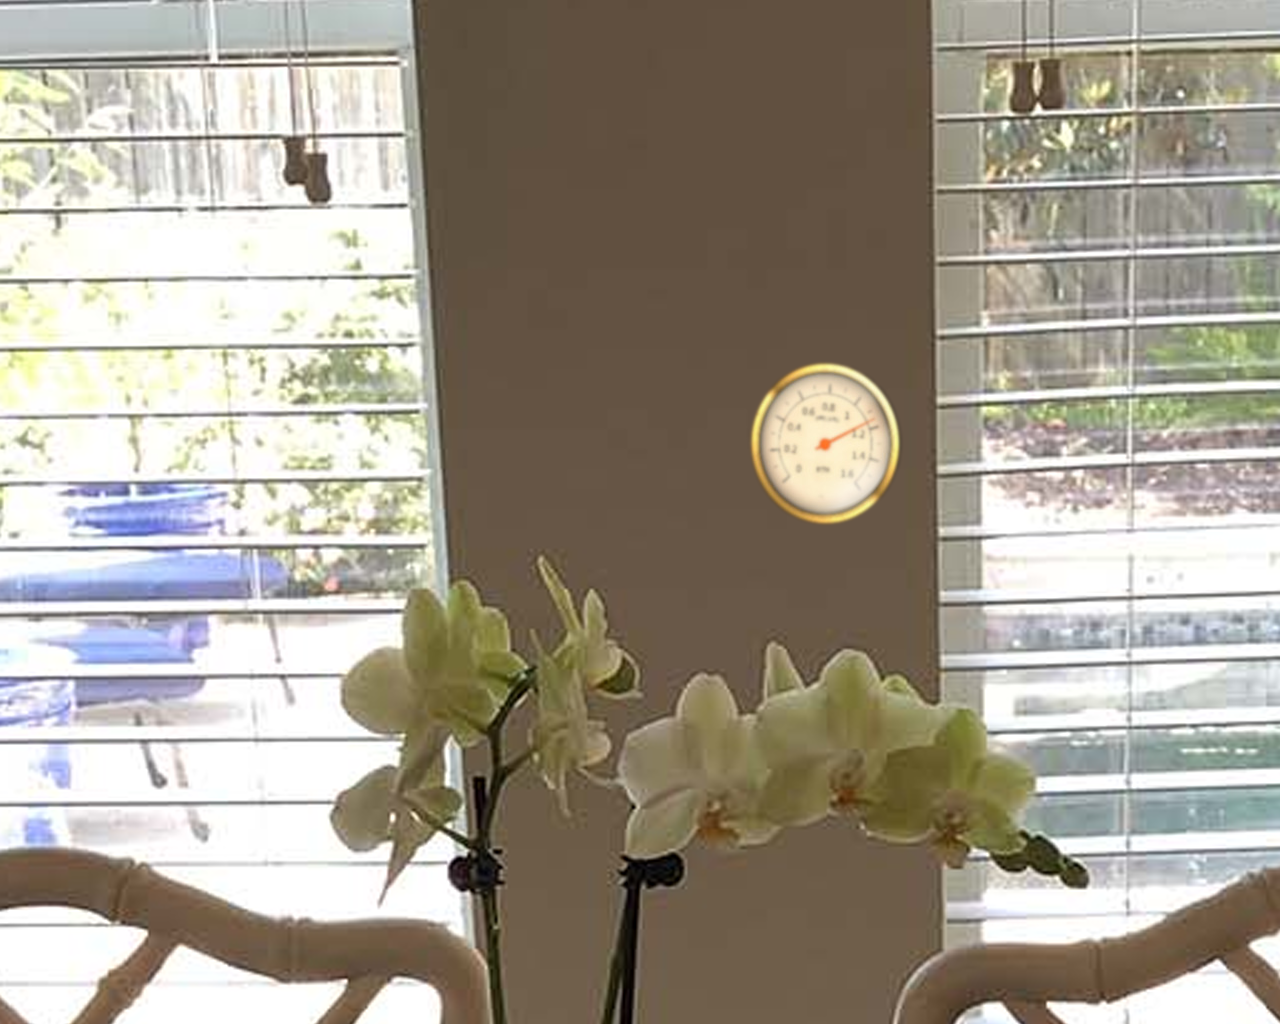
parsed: 1.15 MPa
